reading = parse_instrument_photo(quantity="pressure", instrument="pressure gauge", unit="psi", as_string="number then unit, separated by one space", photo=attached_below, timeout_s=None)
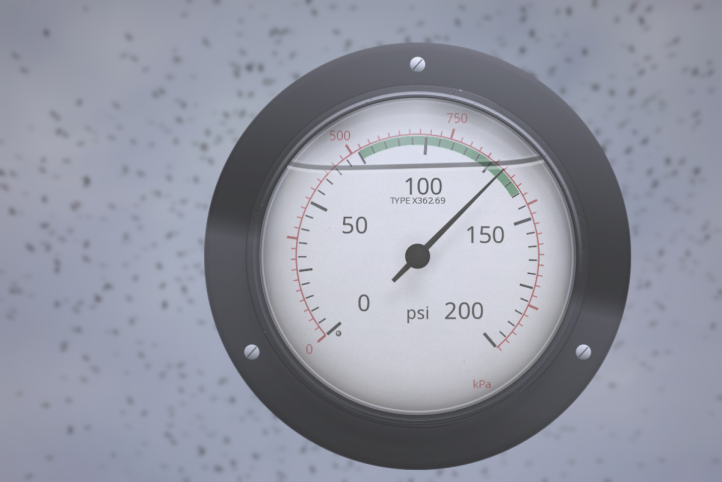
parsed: 130 psi
